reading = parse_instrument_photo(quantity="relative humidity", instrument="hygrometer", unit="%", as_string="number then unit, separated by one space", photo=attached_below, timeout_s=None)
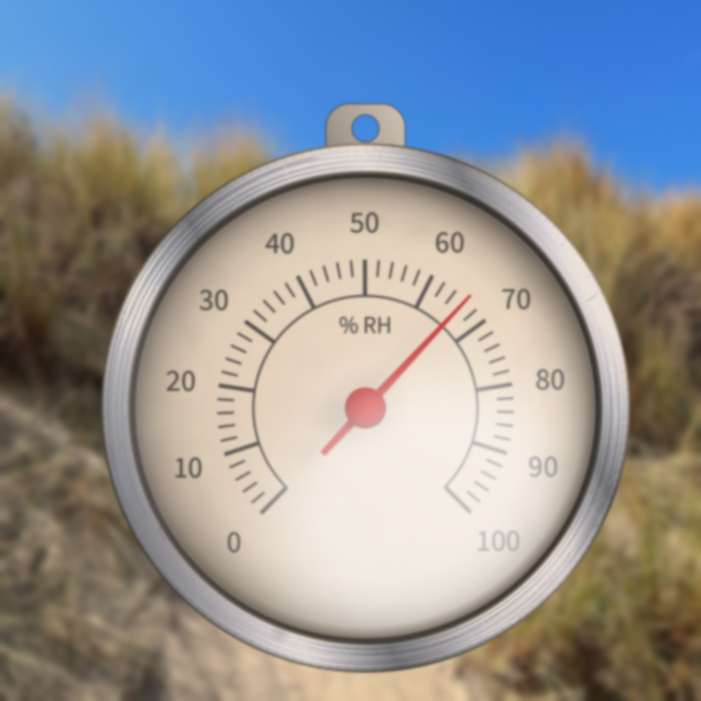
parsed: 66 %
